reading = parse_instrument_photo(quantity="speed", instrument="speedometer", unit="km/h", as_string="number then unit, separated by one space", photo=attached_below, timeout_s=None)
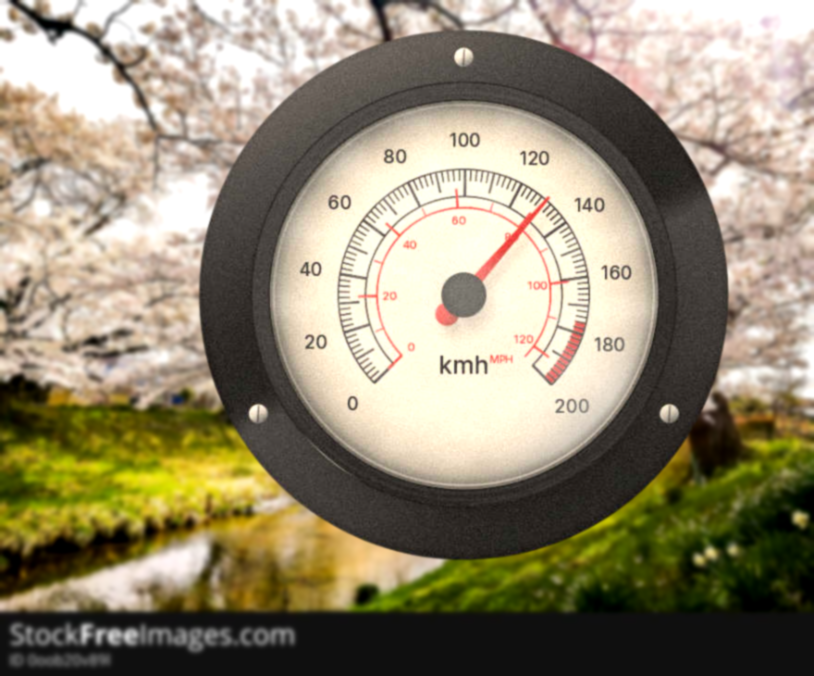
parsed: 130 km/h
